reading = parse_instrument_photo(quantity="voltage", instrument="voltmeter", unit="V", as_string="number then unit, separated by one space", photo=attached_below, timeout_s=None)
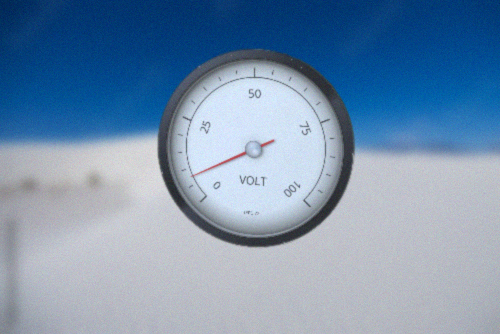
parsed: 7.5 V
